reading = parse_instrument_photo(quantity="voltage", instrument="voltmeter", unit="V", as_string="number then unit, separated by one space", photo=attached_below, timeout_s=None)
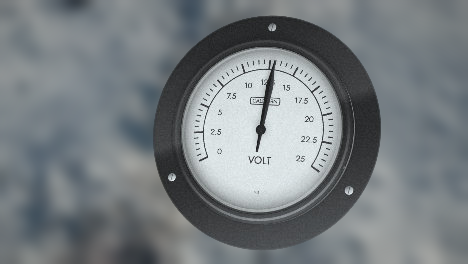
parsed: 13 V
